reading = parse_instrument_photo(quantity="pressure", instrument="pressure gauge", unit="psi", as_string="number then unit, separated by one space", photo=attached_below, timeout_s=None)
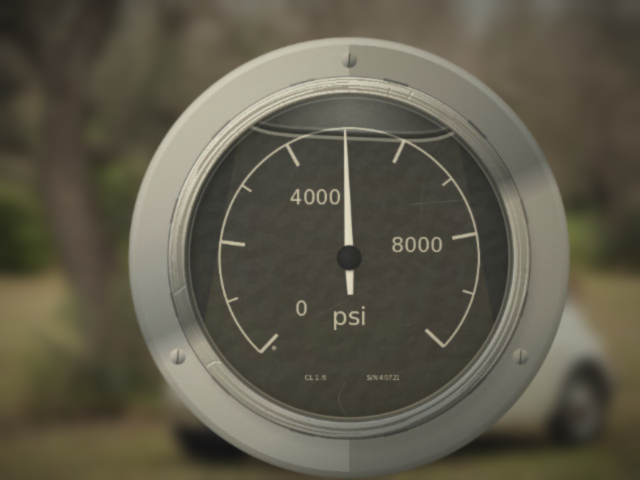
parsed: 5000 psi
